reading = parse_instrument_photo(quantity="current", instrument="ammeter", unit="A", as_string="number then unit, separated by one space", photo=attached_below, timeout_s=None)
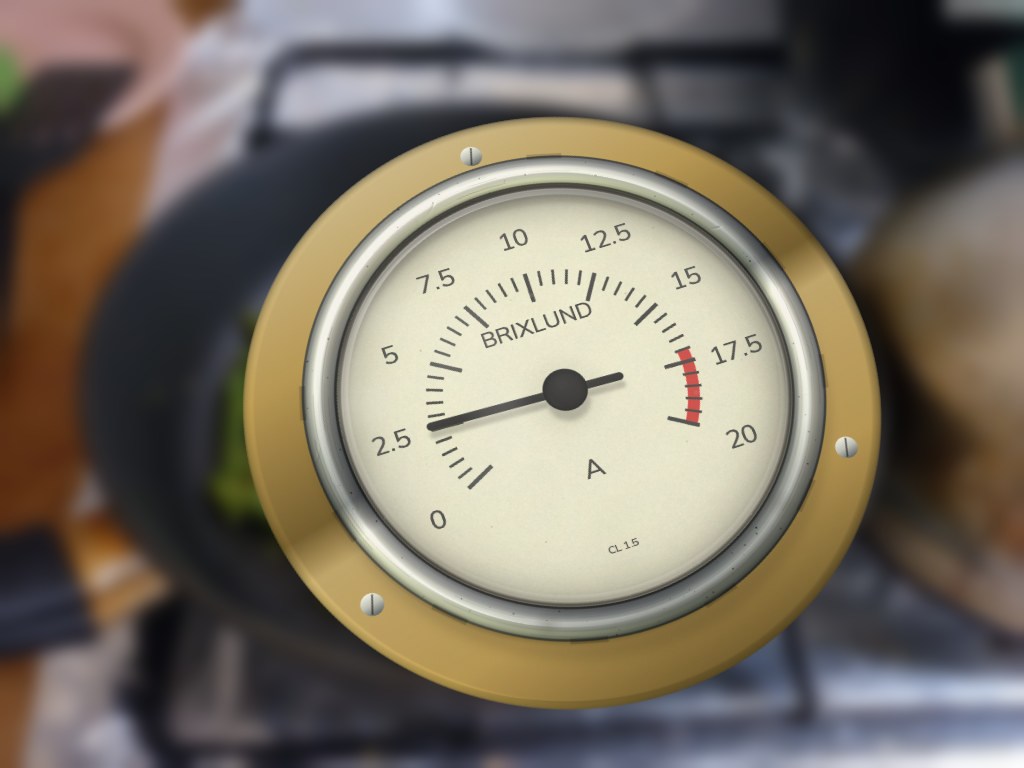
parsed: 2.5 A
